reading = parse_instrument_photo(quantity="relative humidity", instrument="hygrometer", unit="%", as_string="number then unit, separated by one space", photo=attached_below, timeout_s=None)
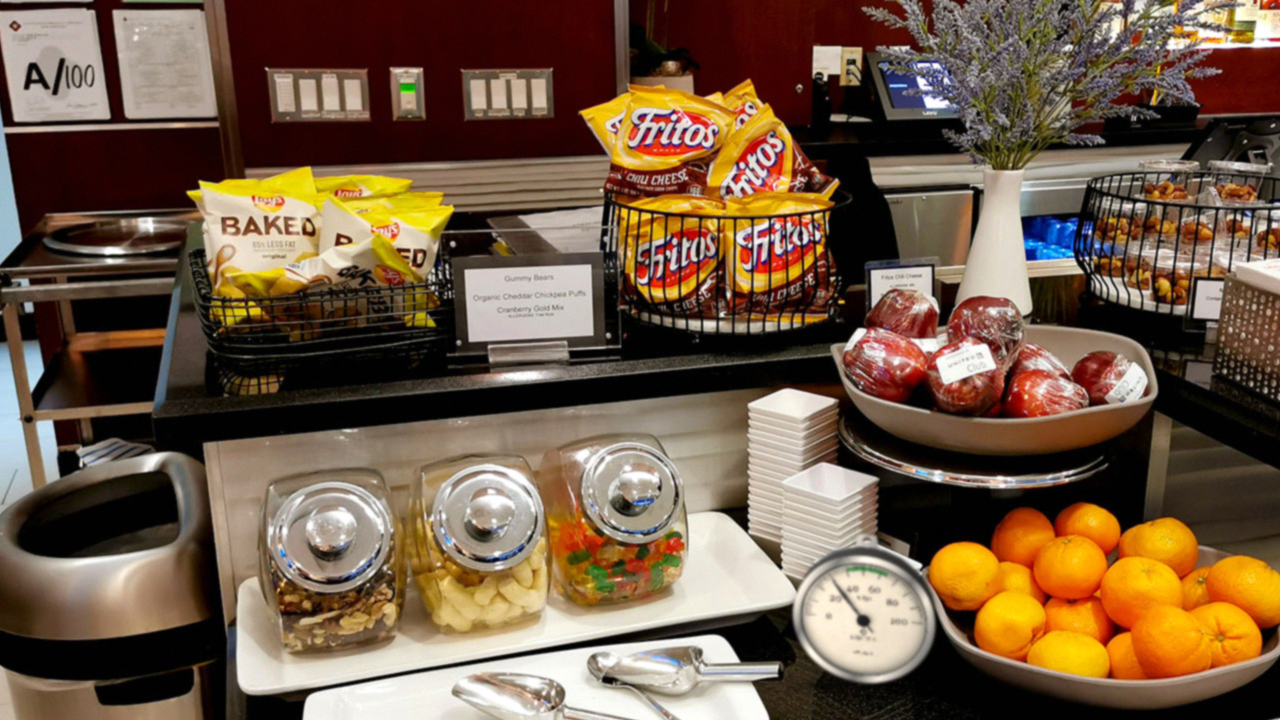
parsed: 30 %
